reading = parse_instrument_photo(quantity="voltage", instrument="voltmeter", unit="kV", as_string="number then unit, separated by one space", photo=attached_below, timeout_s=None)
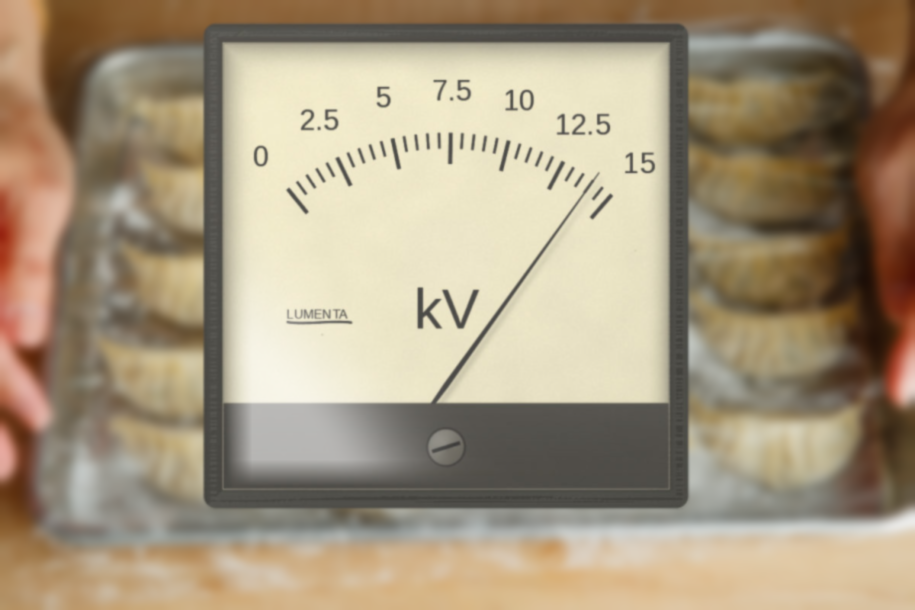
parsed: 14 kV
